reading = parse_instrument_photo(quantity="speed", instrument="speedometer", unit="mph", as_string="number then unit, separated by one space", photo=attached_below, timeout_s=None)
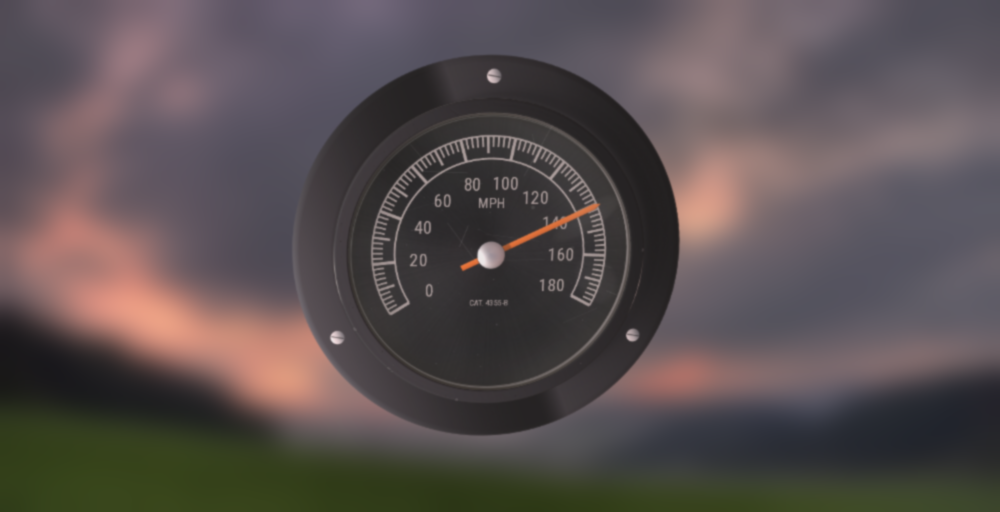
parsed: 140 mph
